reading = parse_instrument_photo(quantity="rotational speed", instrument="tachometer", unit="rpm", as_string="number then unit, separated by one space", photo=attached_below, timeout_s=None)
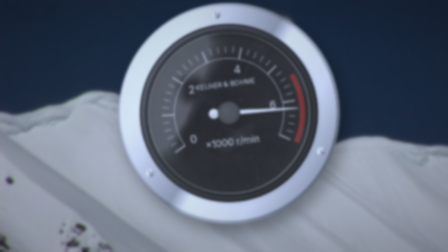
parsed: 6200 rpm
